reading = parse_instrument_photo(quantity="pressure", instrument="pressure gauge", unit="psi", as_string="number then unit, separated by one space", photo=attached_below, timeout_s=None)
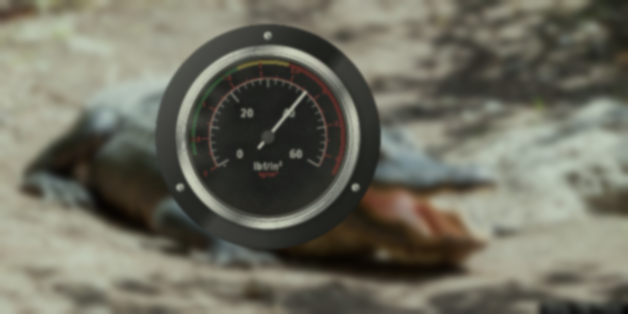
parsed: 40 psi
